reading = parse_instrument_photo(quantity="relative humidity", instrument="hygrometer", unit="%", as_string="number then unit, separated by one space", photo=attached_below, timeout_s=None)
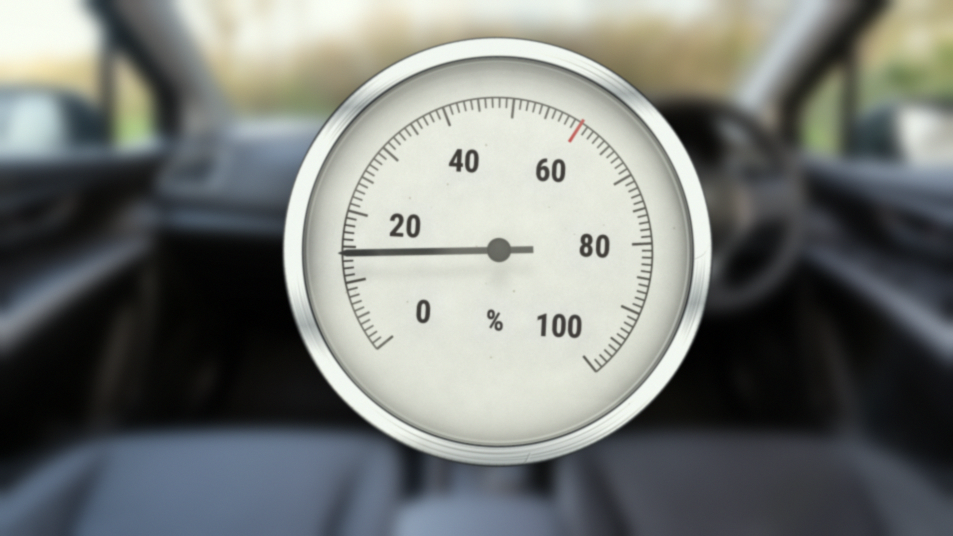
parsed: 14 %
